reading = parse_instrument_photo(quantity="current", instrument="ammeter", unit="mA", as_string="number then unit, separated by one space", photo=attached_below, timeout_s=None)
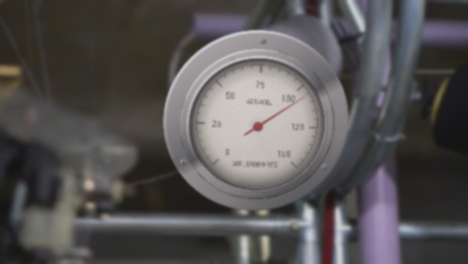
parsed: 105 mA
